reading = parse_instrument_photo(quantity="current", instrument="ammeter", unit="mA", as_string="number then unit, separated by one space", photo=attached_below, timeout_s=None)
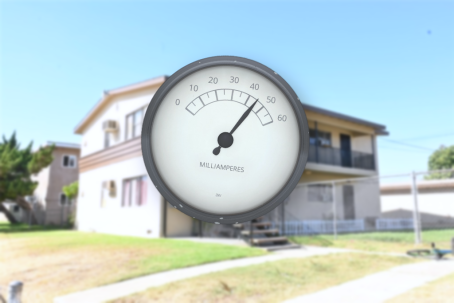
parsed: 45 mA
